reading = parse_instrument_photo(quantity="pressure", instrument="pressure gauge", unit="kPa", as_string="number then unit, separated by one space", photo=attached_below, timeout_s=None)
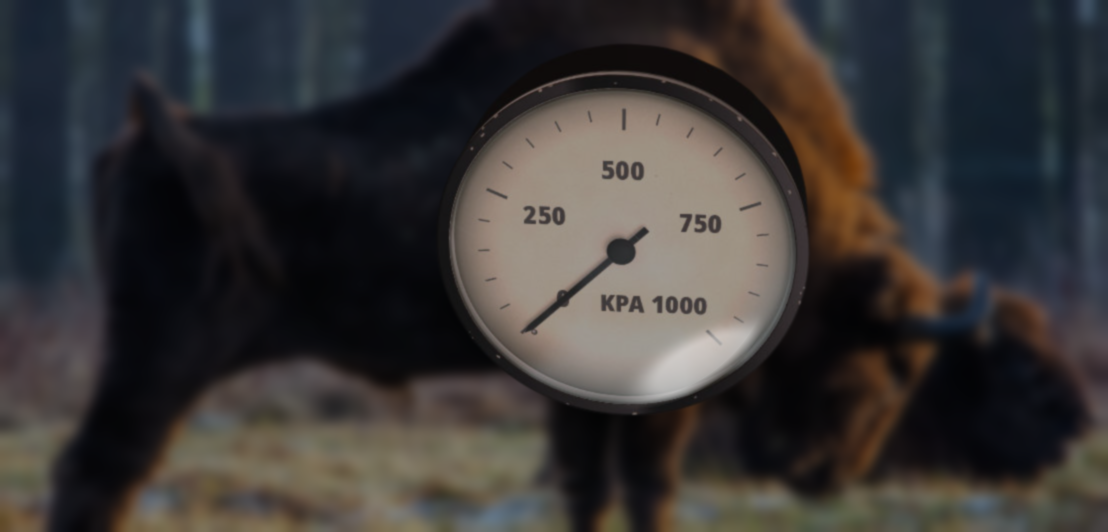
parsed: 0 kPa
